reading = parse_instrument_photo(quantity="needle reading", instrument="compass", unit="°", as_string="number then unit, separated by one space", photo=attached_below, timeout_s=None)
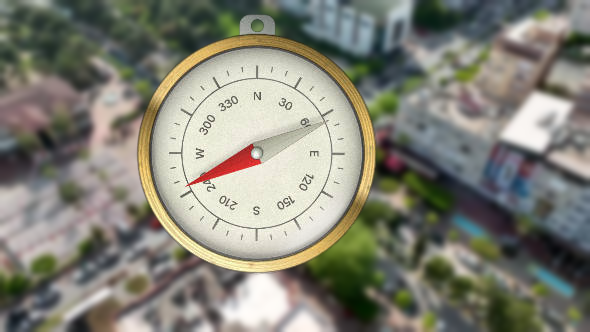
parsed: 245 °
